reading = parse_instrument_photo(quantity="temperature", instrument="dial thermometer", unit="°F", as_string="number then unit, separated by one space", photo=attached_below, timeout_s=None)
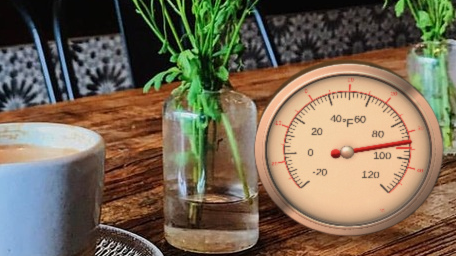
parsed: 90 °F
